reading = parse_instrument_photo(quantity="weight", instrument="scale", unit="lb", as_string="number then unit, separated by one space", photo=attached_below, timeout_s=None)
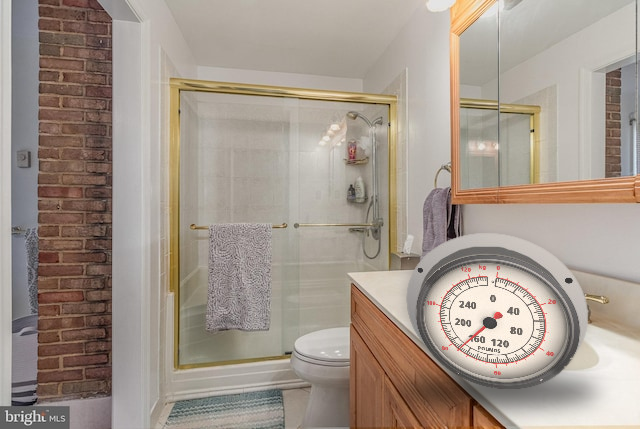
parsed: 170 lb
